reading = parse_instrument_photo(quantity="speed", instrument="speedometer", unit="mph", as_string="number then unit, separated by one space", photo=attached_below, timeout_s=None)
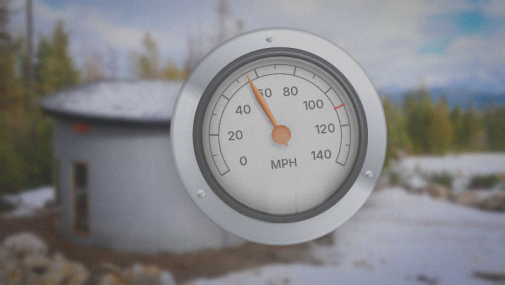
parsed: 55 mph
